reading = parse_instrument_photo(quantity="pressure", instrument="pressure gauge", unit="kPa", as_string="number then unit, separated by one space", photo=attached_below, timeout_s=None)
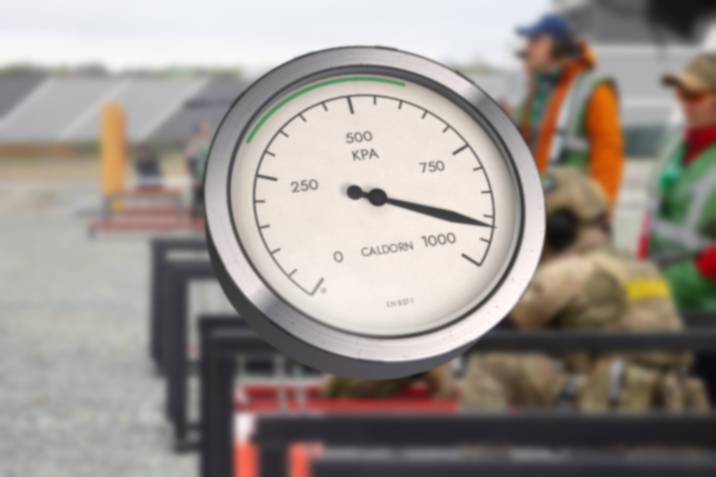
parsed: 925 kPa
